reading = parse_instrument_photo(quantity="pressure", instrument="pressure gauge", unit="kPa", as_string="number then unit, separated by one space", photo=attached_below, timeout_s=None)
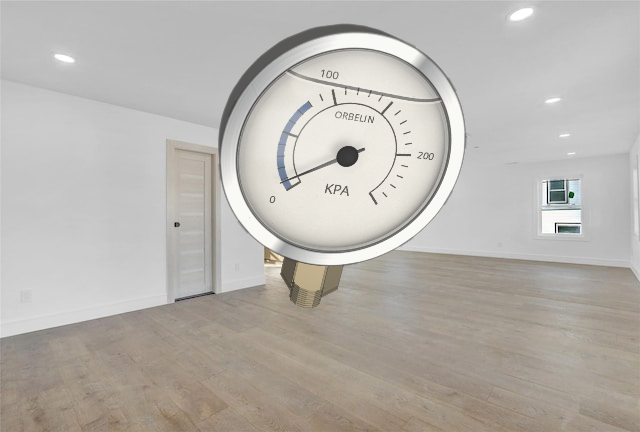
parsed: 10 kPa
